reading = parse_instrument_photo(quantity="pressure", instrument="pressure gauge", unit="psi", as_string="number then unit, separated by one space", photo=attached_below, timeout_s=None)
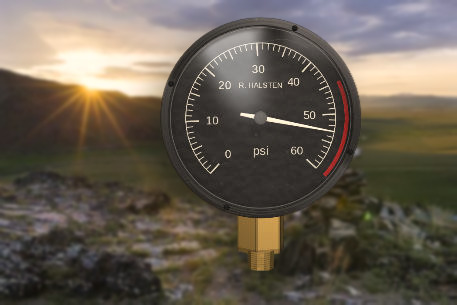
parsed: 53 psi
